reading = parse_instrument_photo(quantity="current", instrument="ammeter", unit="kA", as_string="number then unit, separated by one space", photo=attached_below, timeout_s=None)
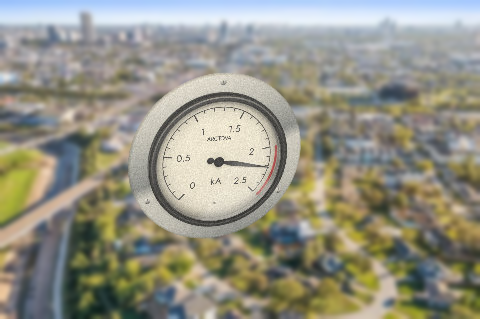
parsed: 2.2 kA
